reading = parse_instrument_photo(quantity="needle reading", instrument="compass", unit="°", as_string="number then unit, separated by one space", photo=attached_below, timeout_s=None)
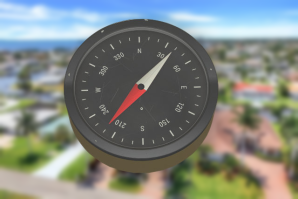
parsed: 220 °
